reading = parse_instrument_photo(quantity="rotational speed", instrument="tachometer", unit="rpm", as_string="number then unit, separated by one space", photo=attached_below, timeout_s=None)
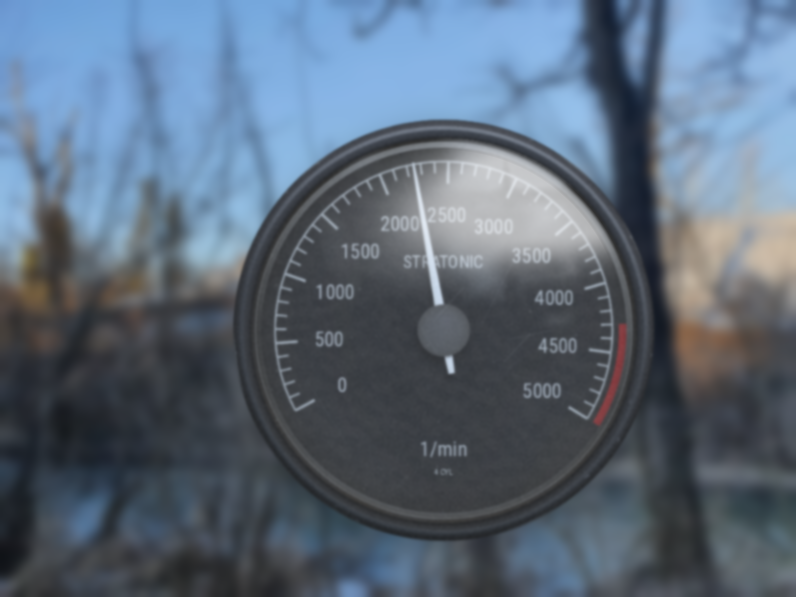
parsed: 2250 rpm
